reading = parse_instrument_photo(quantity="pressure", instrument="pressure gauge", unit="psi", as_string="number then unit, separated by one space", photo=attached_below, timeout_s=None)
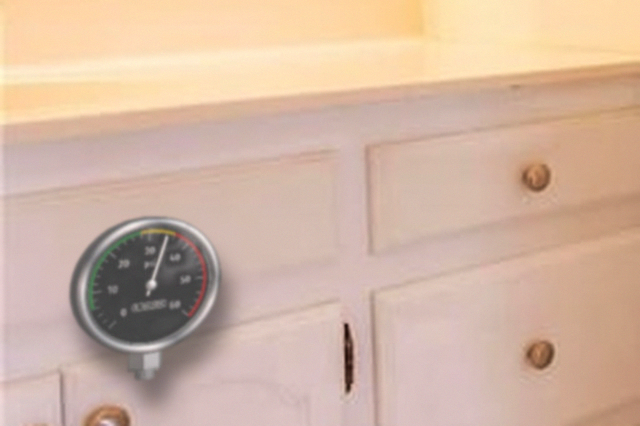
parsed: 34 psi
